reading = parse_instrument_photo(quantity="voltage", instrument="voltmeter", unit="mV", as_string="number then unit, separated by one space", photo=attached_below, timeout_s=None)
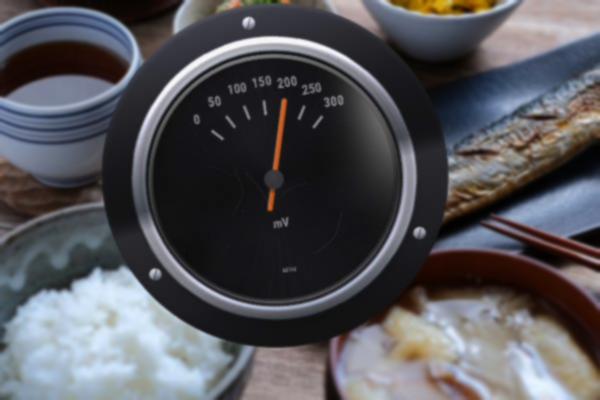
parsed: 200 mV
